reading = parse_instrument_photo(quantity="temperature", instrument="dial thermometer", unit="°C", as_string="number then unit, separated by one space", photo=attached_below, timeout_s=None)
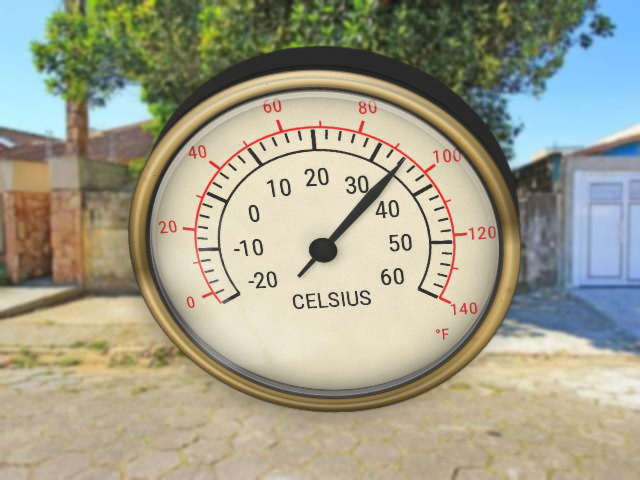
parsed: 34 °C
